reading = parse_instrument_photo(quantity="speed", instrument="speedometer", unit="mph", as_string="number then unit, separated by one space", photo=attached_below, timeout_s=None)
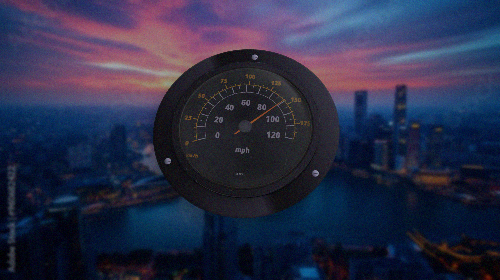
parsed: 90 mph
